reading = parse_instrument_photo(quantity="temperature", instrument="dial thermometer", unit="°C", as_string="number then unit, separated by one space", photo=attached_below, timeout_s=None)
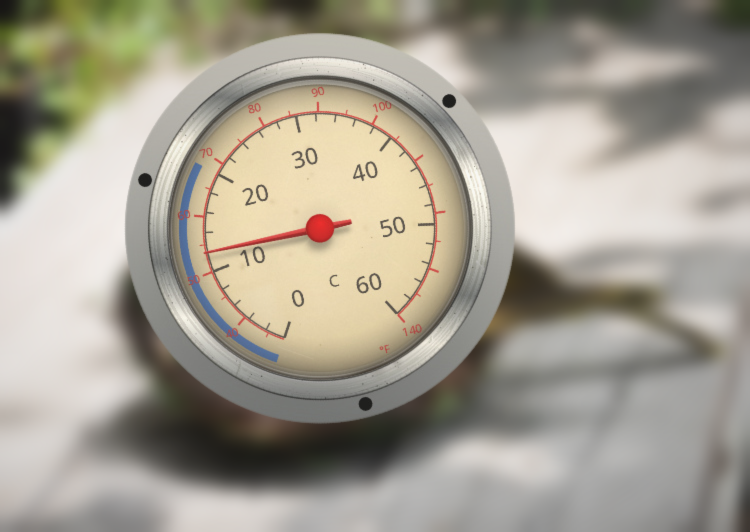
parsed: 12 °C
